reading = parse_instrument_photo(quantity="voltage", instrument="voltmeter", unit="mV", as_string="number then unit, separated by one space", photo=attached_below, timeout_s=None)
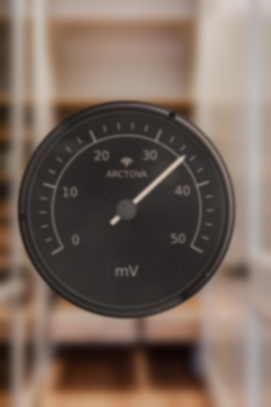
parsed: 35 mV
